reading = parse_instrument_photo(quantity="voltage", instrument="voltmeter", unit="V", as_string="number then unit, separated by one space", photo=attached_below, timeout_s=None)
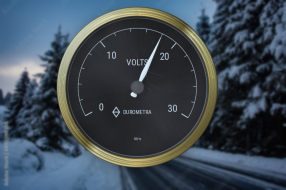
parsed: 18 V
